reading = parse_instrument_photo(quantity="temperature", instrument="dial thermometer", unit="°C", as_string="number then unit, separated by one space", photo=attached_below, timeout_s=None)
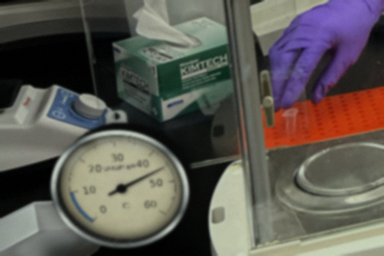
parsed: 45 °C
